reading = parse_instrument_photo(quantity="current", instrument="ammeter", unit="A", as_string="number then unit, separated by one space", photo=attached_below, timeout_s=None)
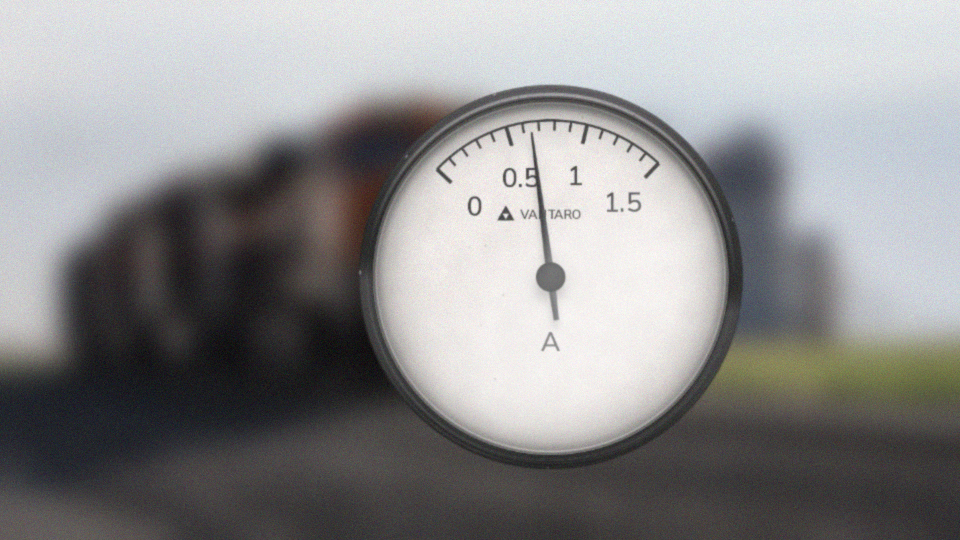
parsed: 0.65 A
